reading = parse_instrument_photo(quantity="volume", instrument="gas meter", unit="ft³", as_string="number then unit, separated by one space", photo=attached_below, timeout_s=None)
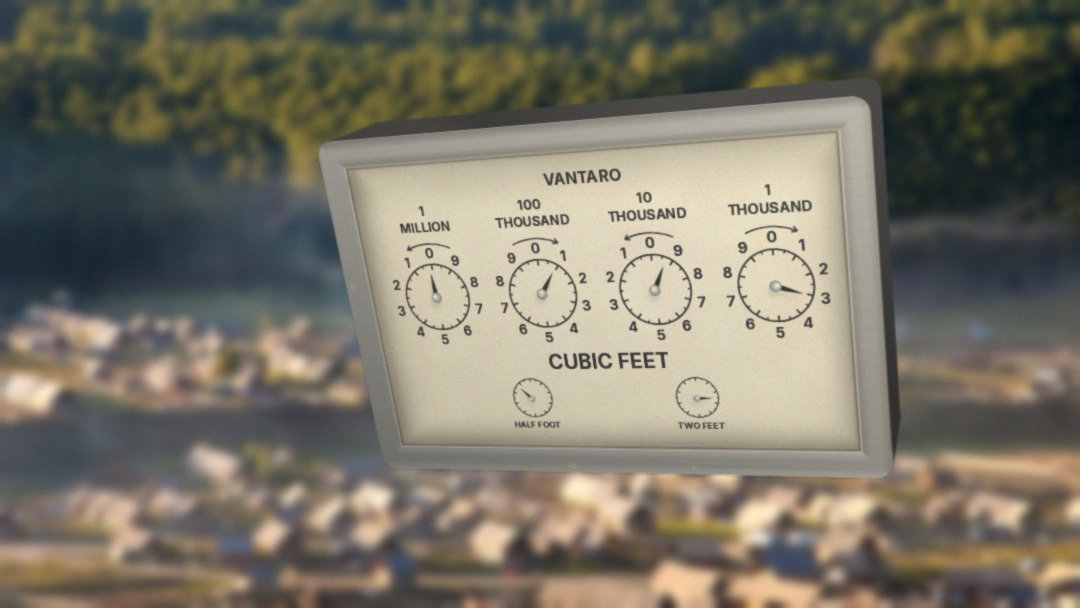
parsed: 9300 ft³
